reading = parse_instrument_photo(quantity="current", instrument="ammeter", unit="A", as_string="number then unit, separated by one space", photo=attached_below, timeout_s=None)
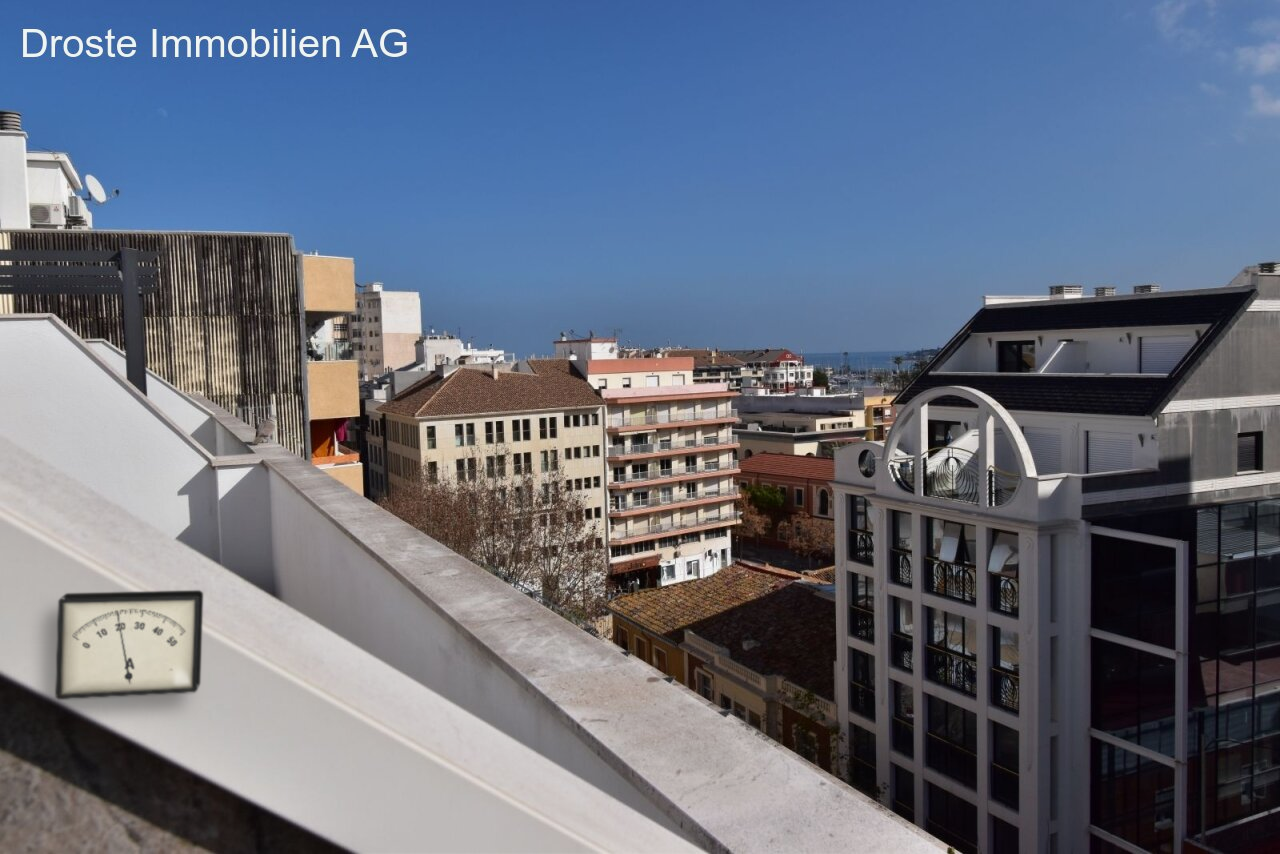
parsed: 20 A
